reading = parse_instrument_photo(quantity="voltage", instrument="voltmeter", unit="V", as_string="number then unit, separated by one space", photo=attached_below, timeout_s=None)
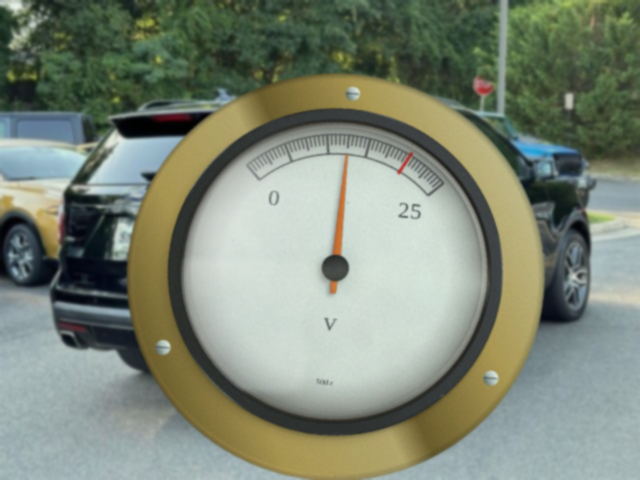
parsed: 12.5 V
